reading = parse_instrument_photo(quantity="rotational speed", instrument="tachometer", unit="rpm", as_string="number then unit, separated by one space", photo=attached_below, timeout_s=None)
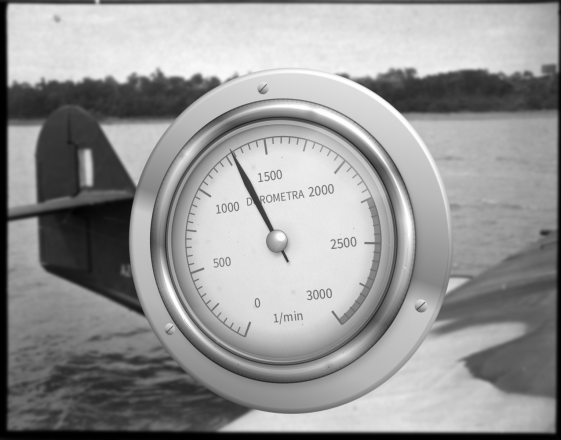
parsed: 1300 rpm
